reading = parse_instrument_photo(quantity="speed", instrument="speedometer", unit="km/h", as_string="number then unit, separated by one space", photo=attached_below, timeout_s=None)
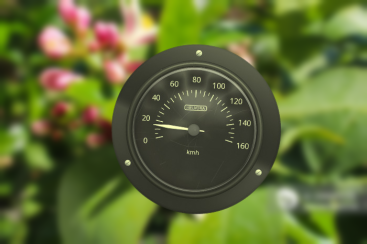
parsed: 15 km/h
